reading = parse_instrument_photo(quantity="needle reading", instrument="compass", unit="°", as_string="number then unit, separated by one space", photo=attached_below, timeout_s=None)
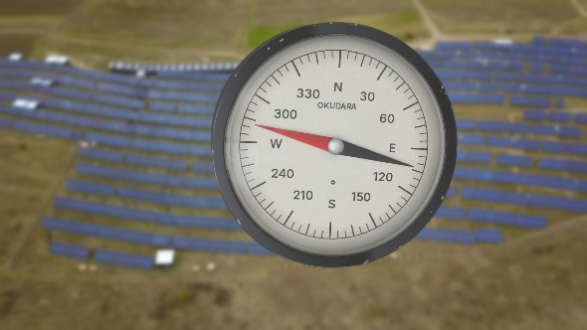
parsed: 282.5 °
